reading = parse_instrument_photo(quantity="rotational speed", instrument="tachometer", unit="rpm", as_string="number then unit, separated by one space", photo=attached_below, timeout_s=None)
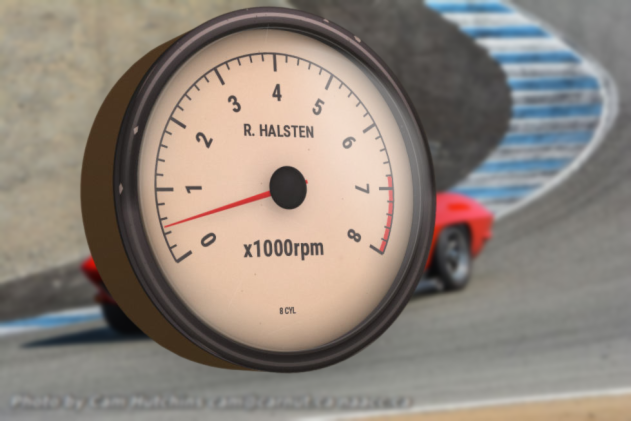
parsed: 500 rpm
